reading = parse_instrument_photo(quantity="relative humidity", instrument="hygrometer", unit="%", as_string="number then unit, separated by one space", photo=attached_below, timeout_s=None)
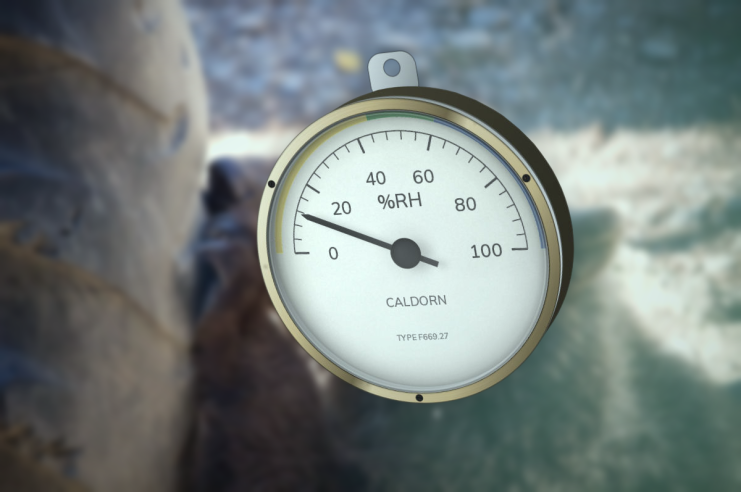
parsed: 12 %
